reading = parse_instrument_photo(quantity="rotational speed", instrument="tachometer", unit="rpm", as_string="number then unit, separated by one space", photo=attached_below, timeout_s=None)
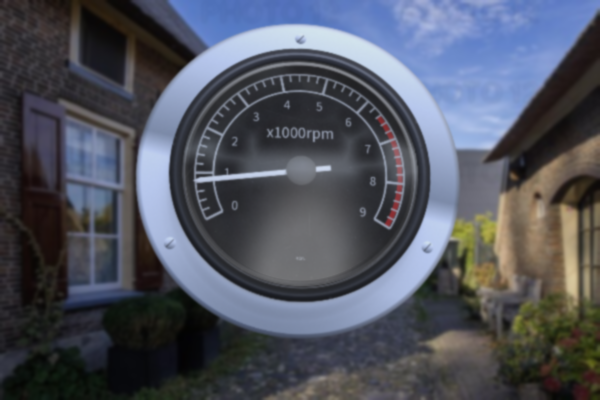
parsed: 800 rpm
